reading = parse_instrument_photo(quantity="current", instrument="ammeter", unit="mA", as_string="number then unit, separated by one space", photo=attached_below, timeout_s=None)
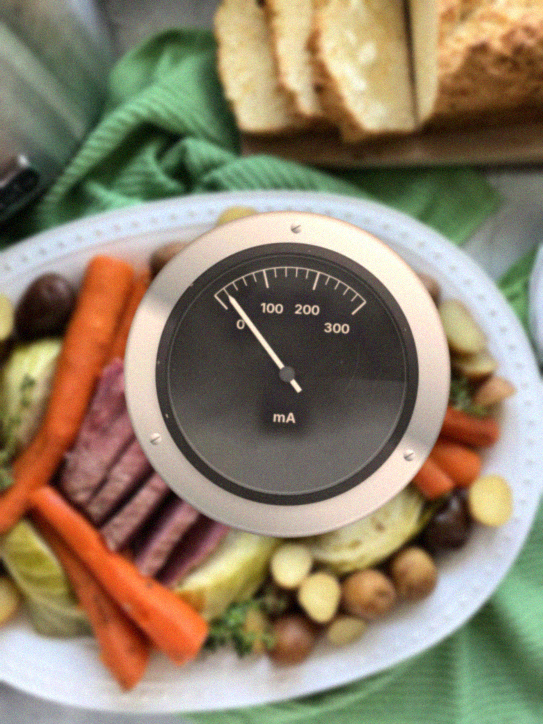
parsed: 20 mA
